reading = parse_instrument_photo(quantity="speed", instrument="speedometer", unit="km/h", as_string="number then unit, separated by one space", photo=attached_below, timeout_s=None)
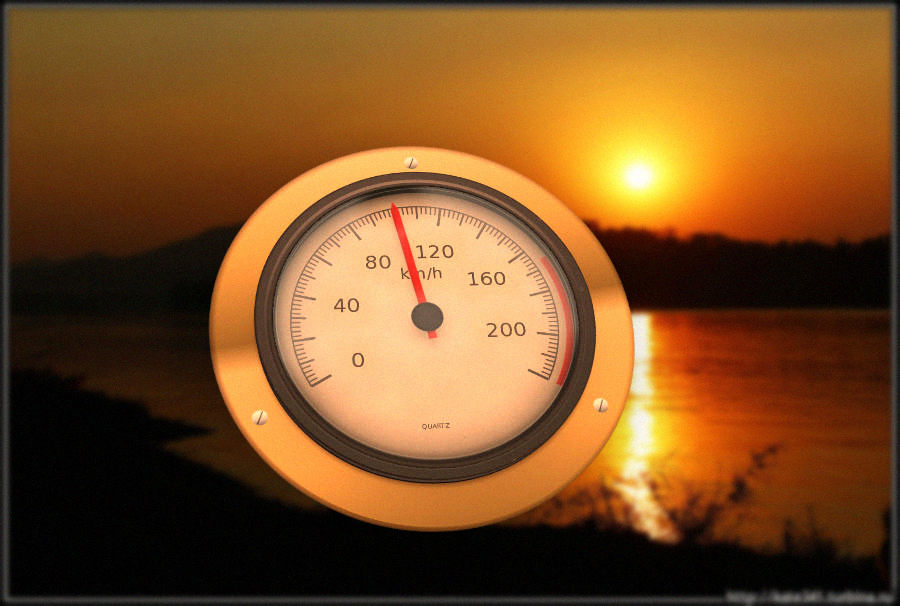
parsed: 100 km/h
